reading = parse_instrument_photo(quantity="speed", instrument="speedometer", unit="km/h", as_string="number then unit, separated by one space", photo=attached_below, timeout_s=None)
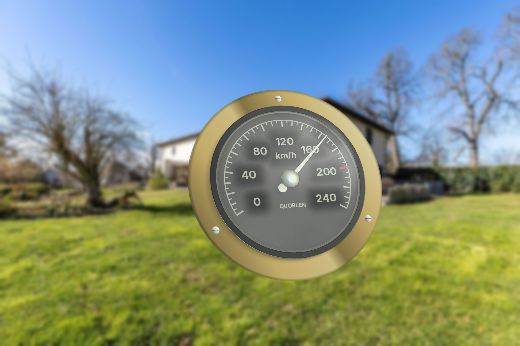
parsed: 165 km/h
